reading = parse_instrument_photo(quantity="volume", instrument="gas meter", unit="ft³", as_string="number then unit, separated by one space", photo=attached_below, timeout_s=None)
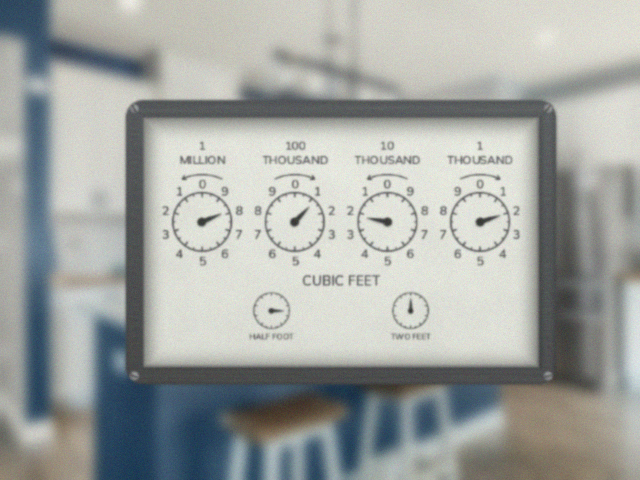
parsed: 812200 ft³
